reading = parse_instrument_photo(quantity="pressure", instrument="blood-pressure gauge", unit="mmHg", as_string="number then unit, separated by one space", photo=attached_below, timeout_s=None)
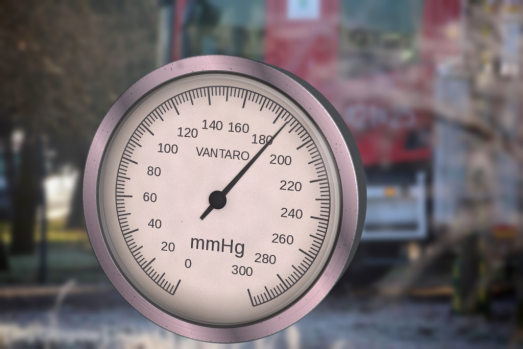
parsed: 186 mmHg
